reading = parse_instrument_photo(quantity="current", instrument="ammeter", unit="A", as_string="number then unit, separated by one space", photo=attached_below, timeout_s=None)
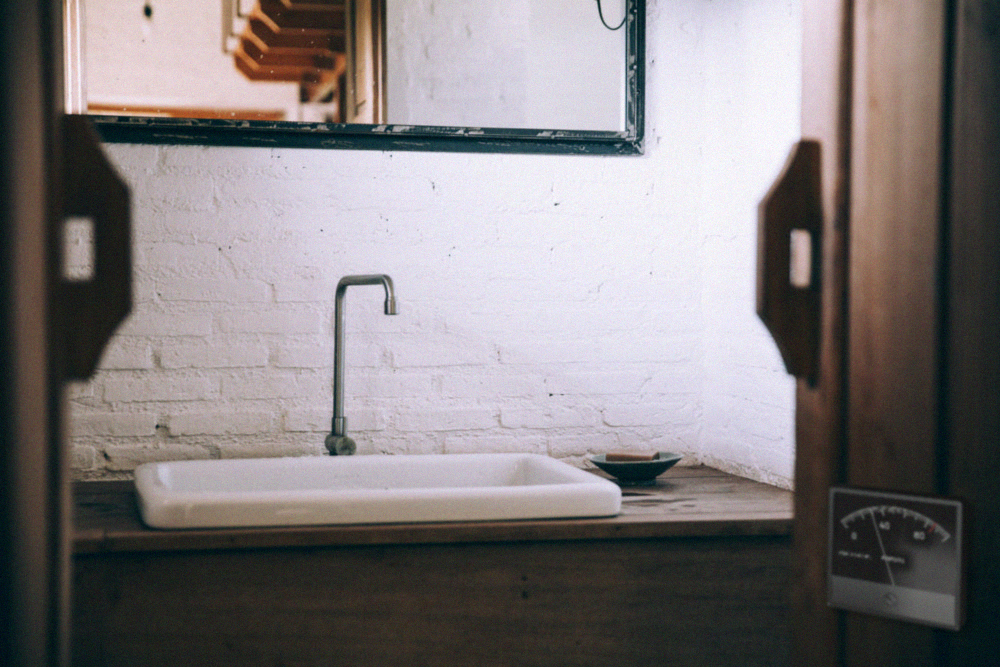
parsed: 30 A
